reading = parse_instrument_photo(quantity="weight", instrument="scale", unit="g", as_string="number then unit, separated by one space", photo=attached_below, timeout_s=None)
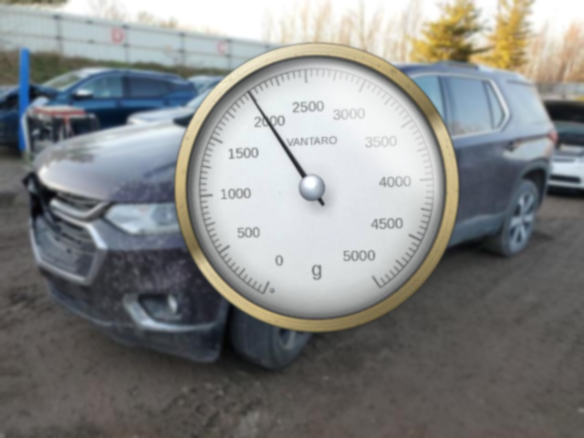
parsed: 2000 g
